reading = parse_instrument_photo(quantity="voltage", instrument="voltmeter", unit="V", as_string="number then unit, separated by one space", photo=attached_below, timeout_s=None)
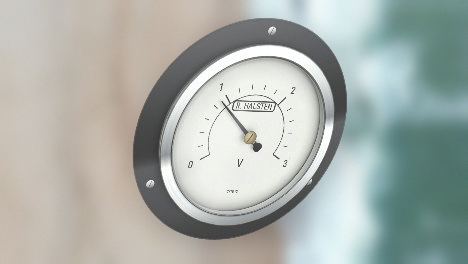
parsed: 0.9 V
